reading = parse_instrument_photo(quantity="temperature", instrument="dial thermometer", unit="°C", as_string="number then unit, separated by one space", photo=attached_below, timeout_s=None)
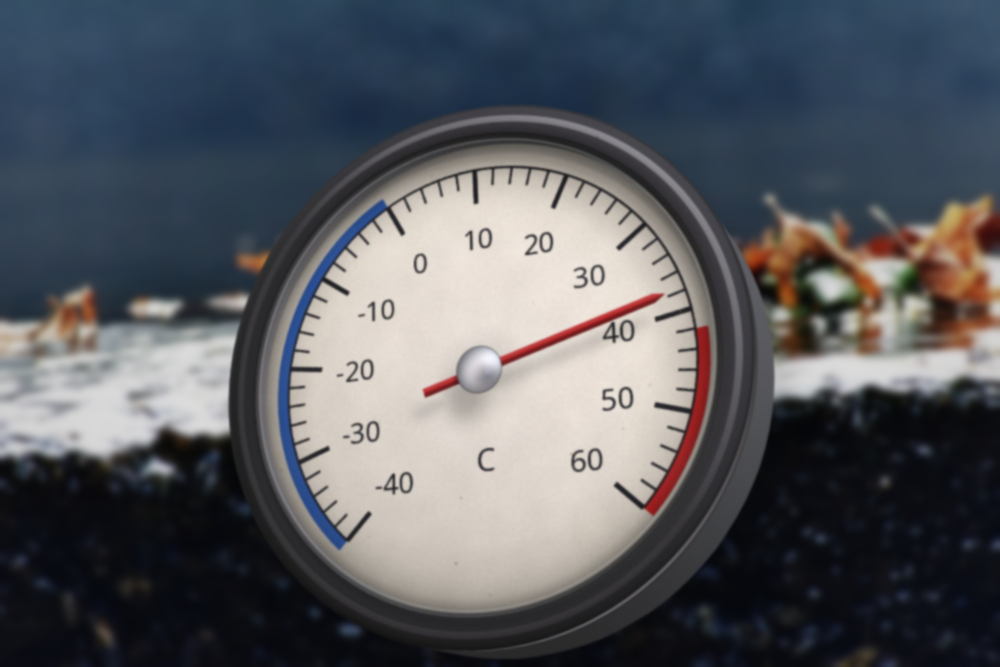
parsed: 38 °C
